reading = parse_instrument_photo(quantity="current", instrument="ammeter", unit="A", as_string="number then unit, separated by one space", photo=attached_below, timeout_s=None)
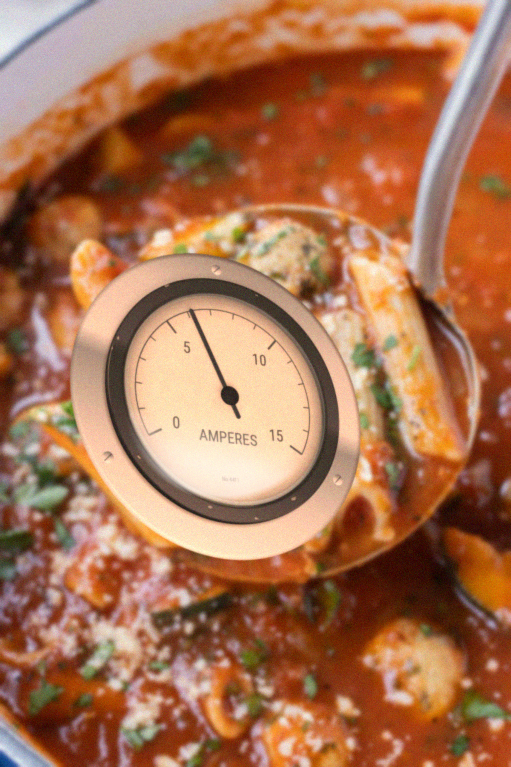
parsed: 6 A
